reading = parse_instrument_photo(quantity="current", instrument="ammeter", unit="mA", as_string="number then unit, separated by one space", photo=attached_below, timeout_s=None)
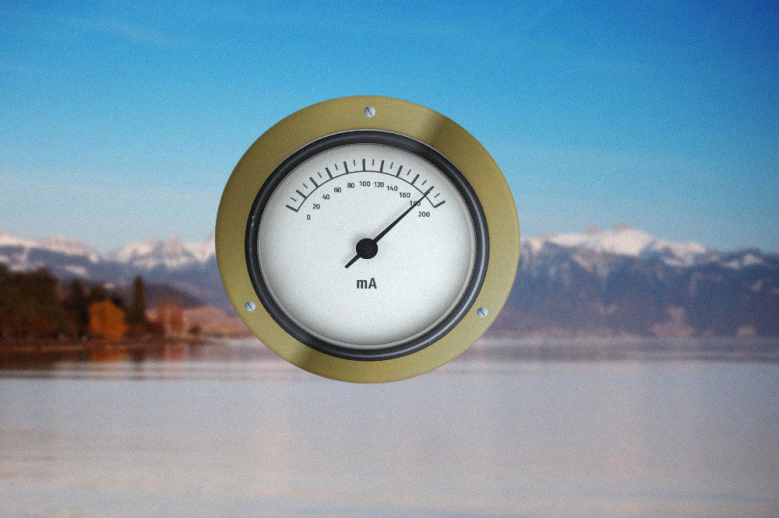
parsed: 180 mA
